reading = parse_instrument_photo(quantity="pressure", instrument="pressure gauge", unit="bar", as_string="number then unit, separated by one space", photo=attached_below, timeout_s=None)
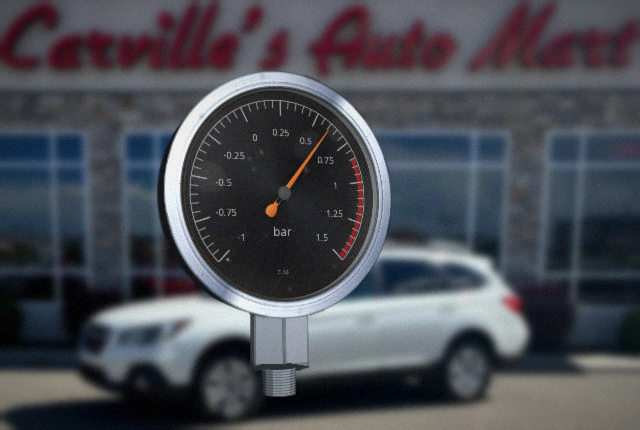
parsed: 0.6 bar
